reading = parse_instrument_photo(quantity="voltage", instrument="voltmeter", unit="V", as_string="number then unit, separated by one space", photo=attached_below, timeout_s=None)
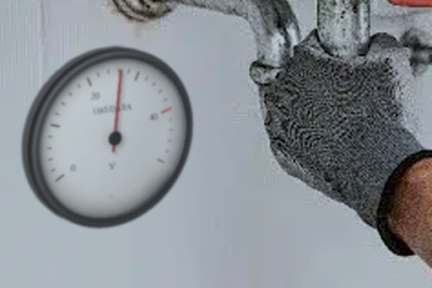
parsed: 26 V
